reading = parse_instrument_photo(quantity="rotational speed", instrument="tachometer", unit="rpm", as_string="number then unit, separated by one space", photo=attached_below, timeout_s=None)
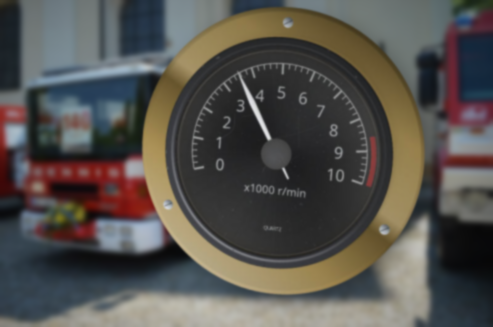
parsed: 3600 rpm
